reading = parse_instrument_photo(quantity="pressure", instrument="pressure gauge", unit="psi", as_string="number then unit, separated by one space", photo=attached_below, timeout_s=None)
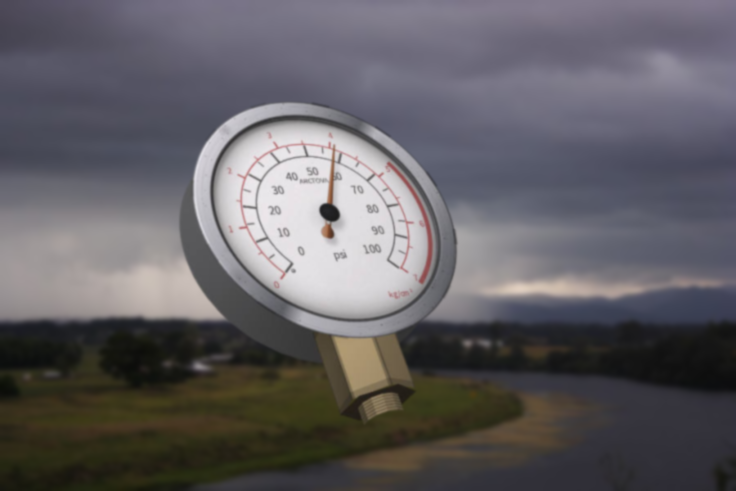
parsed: 57.5 psi
